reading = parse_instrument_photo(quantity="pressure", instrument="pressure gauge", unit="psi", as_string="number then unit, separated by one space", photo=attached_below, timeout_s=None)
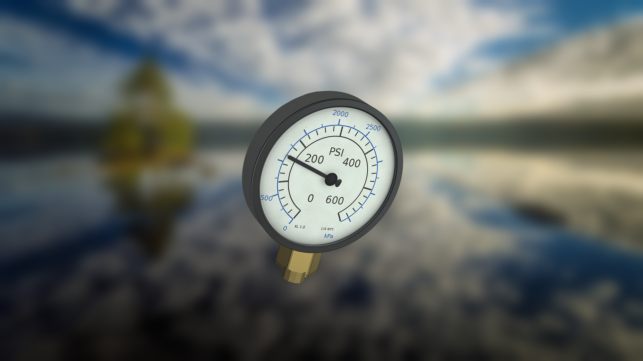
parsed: 160 psi
